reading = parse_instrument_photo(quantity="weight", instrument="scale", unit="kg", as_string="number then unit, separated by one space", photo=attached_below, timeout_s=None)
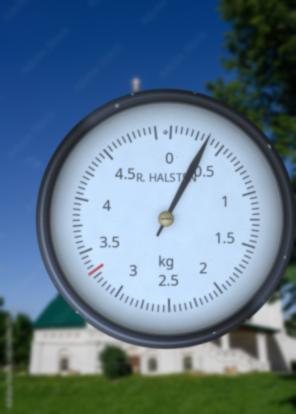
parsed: 0.35 kg
